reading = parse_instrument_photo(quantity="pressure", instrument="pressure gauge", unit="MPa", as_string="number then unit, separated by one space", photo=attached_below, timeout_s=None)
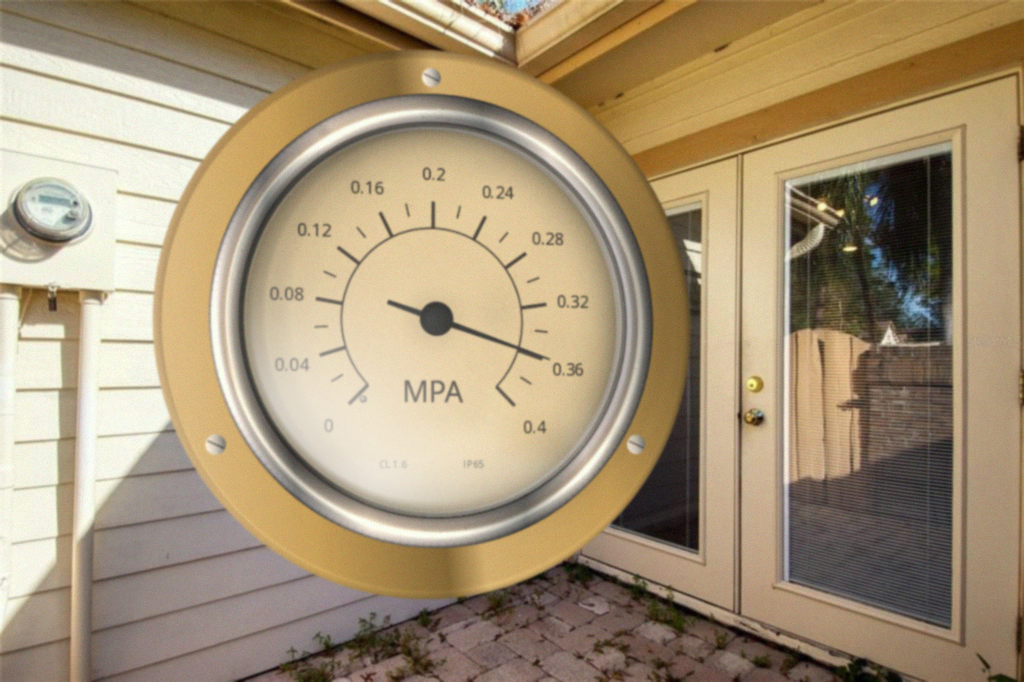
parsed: 0.36 MPa
